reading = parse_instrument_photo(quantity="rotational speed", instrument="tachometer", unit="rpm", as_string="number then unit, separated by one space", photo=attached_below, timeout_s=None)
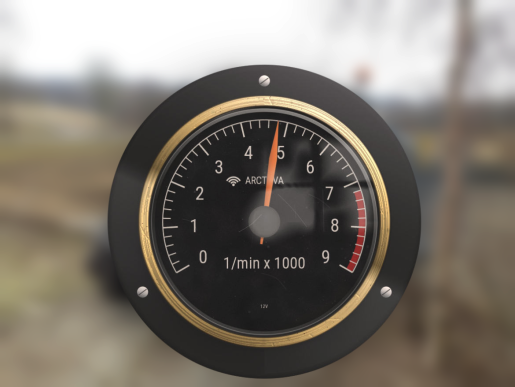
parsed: 4800 rpm
